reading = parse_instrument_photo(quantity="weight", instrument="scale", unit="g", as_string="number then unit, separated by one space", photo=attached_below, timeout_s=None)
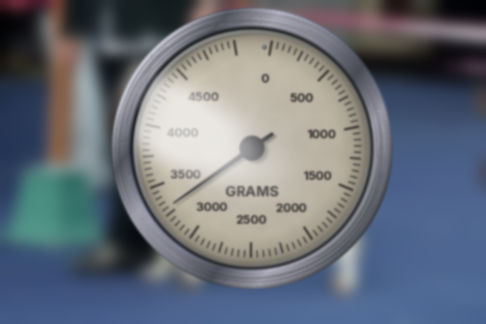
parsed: 3300 g
